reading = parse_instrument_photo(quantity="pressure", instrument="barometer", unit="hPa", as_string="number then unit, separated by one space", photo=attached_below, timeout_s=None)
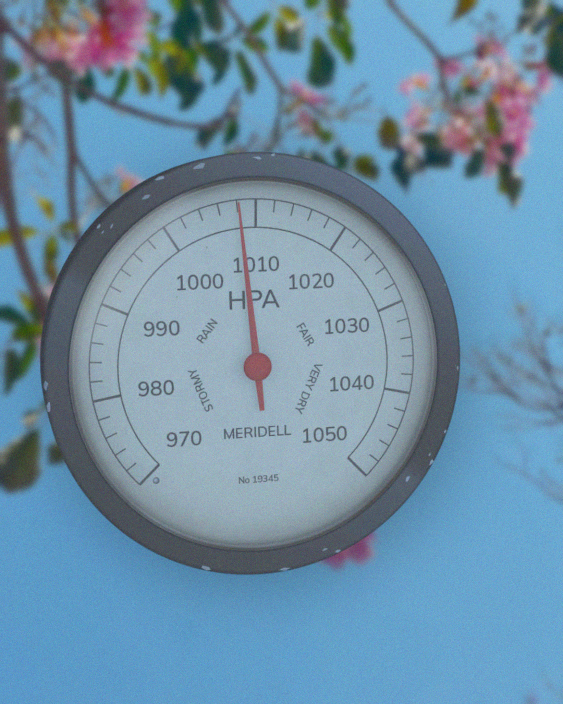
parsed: 1008 hPa
